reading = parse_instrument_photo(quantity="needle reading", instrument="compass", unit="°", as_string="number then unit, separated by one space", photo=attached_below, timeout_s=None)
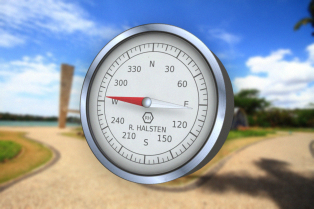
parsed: 275 °
